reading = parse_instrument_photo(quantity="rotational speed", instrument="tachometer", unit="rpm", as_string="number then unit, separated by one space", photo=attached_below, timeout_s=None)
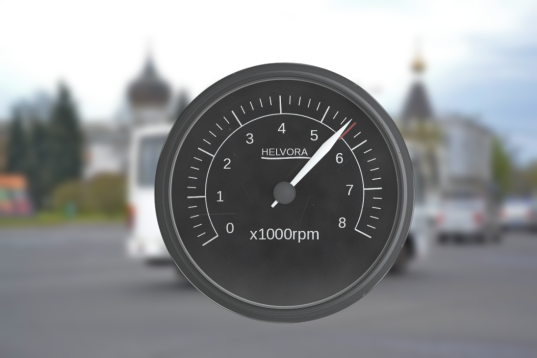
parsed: 5500 rpm
